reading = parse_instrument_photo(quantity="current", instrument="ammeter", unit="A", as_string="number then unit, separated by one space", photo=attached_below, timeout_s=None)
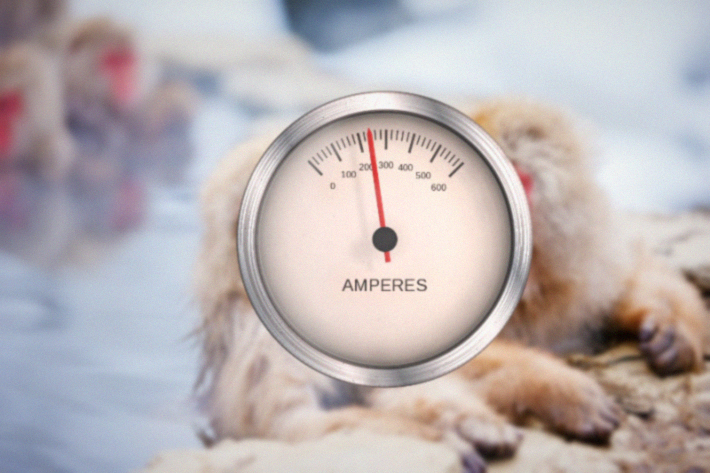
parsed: 240 A
